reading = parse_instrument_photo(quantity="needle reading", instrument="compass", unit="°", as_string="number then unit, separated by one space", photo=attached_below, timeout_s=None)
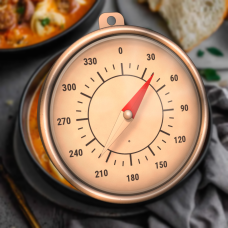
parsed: 40 °
